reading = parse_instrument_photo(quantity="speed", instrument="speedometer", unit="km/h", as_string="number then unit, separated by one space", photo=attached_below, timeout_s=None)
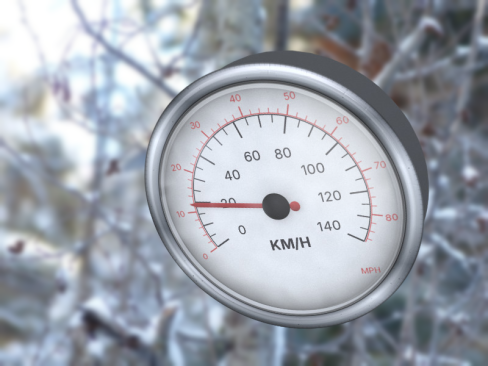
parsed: 20 km/h
